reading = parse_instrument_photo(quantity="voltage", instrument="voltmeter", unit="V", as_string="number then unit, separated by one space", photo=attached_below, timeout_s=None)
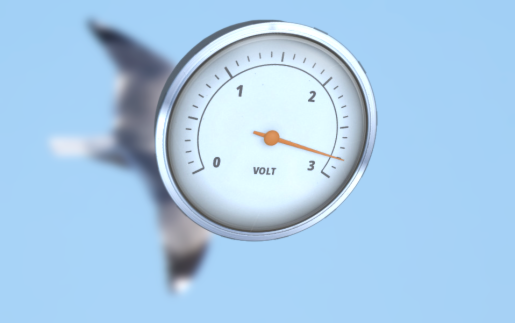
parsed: 2.8 V
